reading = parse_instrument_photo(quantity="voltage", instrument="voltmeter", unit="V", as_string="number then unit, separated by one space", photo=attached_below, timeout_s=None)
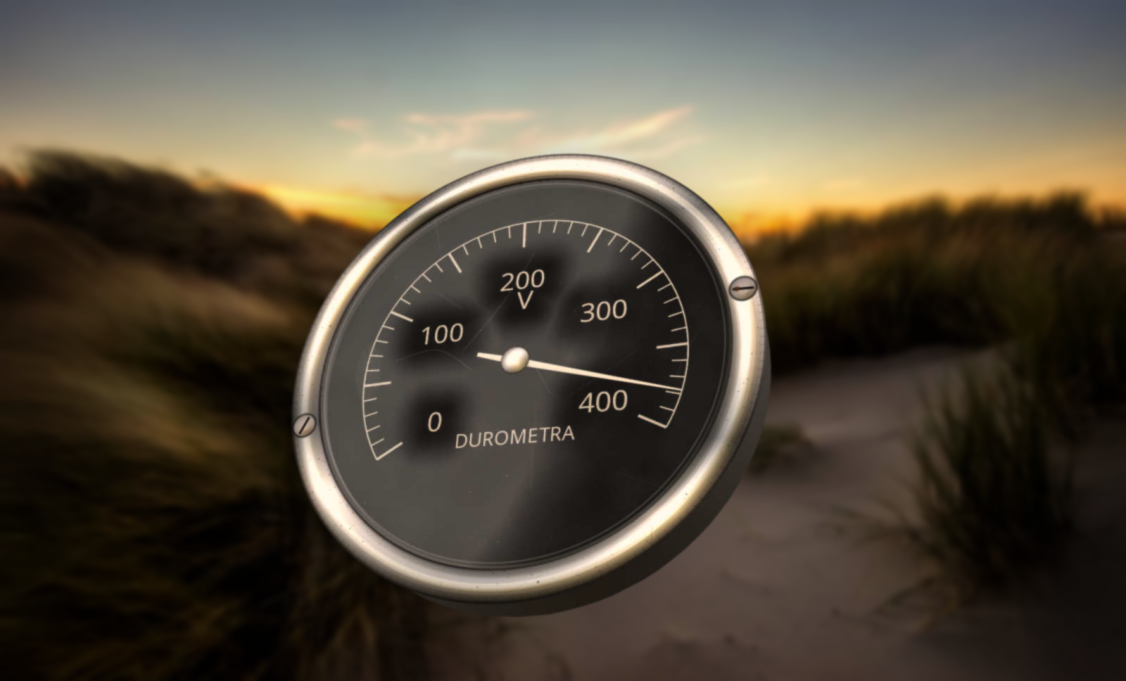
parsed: 380 V
